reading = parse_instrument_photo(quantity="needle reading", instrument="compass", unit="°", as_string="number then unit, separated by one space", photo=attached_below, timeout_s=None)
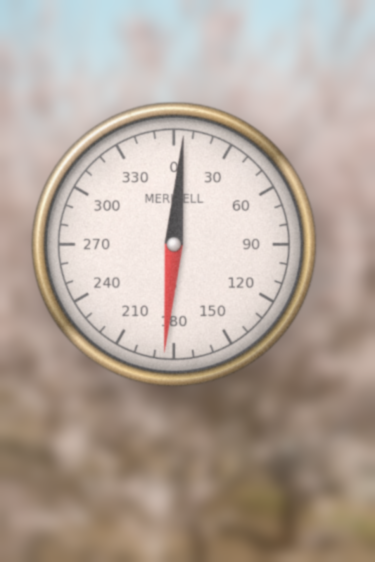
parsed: 185 °
